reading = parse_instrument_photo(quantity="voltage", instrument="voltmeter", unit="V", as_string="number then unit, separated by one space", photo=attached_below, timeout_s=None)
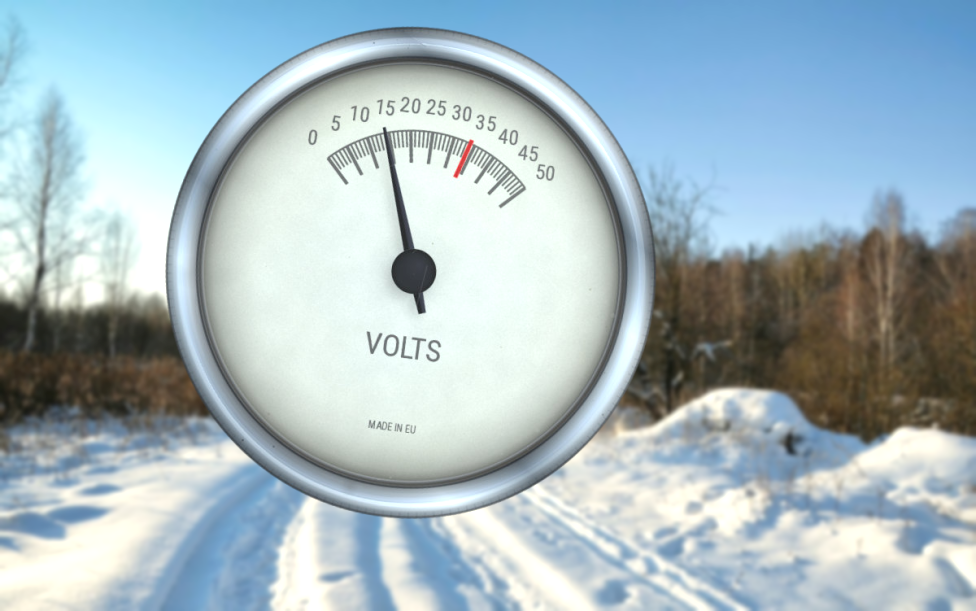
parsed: 14 V
